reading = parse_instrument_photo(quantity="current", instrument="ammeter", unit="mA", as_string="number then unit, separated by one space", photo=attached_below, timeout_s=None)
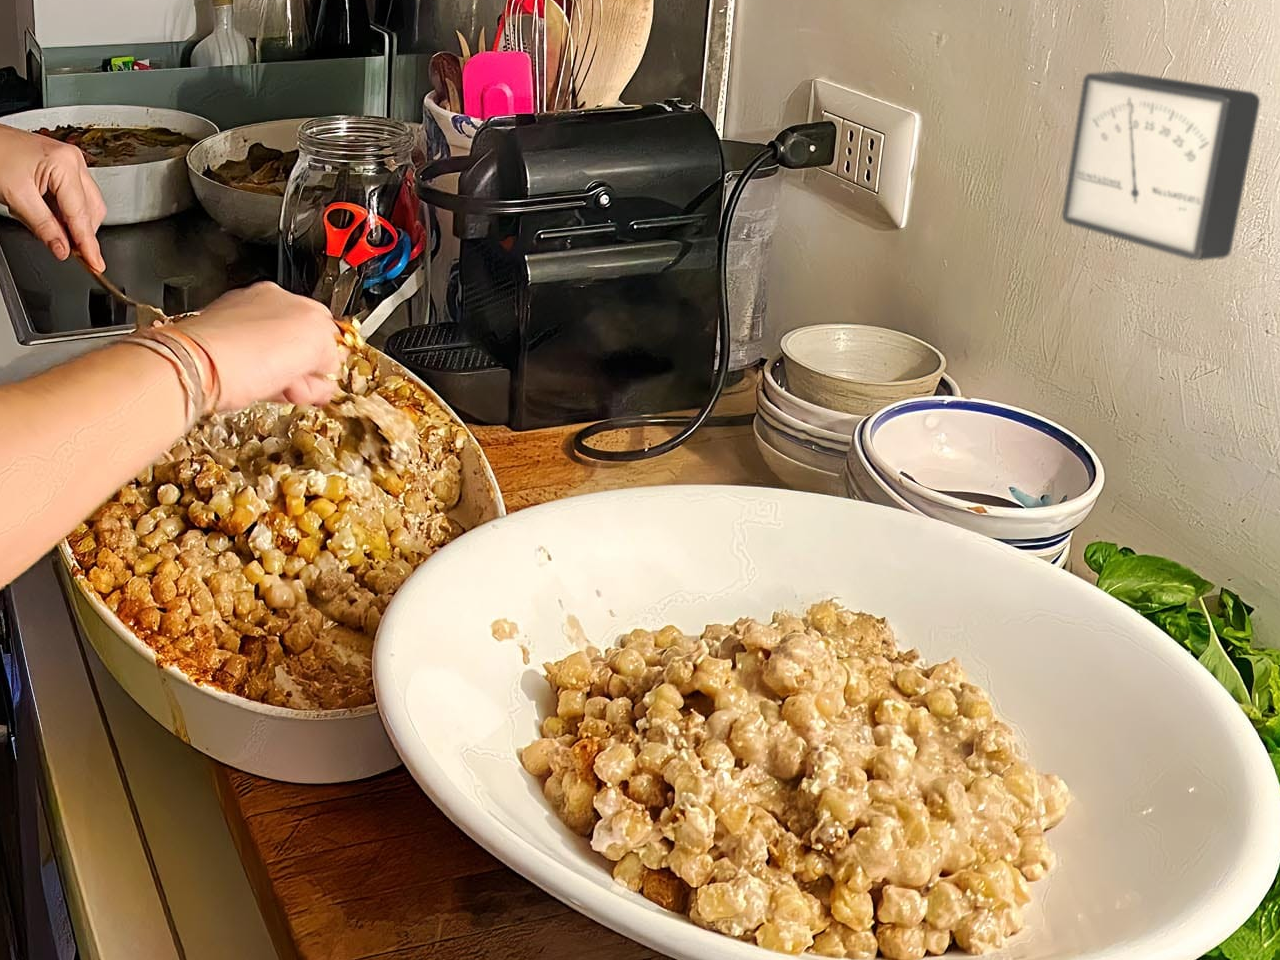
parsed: 10 mA
